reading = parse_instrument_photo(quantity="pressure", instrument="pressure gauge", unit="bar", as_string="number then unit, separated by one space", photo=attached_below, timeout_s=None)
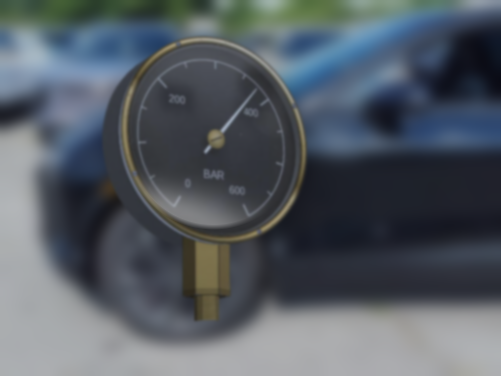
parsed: 375 bar
